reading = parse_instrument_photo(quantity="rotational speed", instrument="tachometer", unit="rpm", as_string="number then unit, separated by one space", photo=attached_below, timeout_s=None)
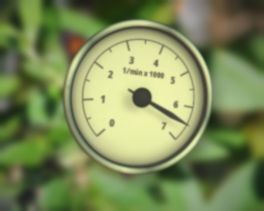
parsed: 6500 rpm
